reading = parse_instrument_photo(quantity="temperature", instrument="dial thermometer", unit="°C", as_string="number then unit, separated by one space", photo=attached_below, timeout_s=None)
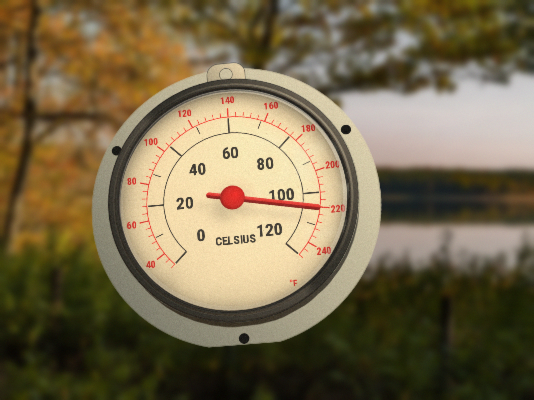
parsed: 105 °C
